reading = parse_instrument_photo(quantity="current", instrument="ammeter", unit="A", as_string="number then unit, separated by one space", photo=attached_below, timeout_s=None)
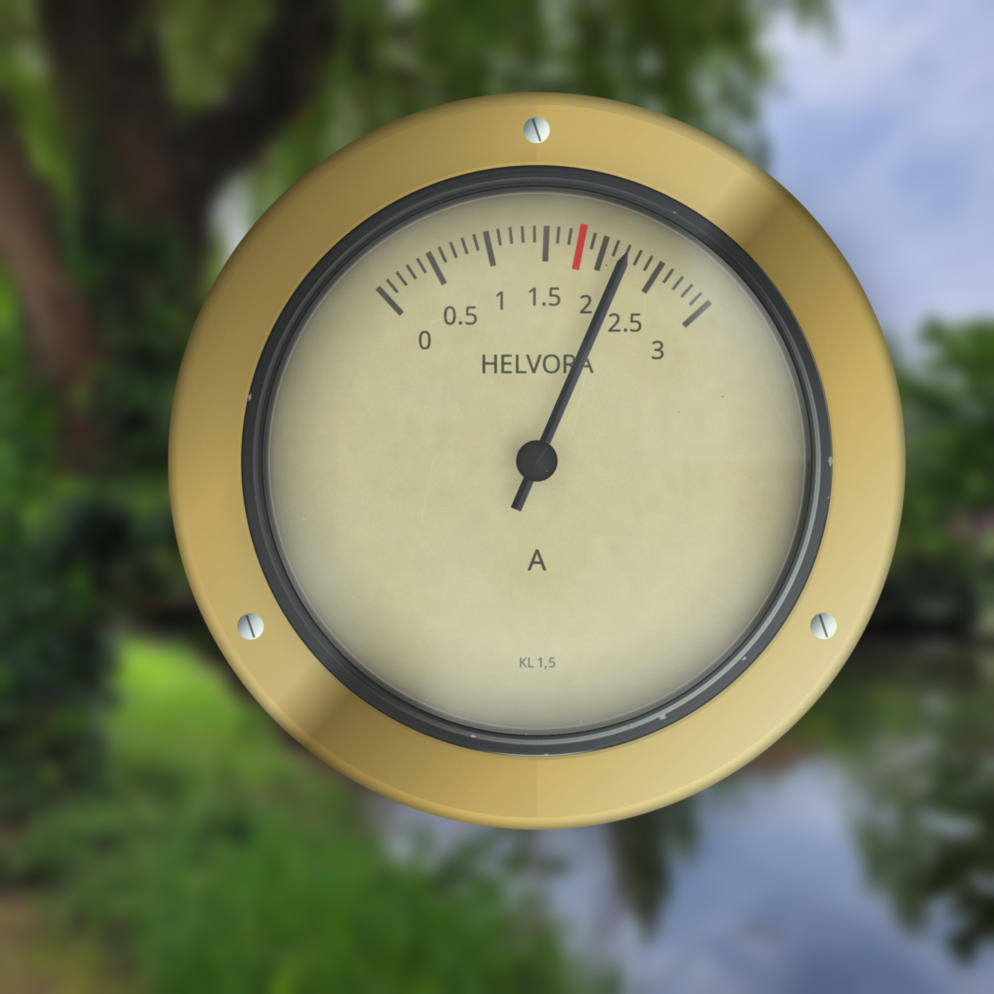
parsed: 2.2 A
